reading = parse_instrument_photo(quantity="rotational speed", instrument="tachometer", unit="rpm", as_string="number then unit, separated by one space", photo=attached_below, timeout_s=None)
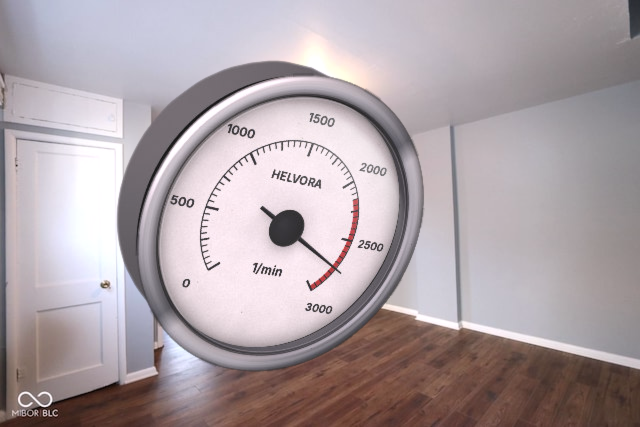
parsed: 2750 rpm
